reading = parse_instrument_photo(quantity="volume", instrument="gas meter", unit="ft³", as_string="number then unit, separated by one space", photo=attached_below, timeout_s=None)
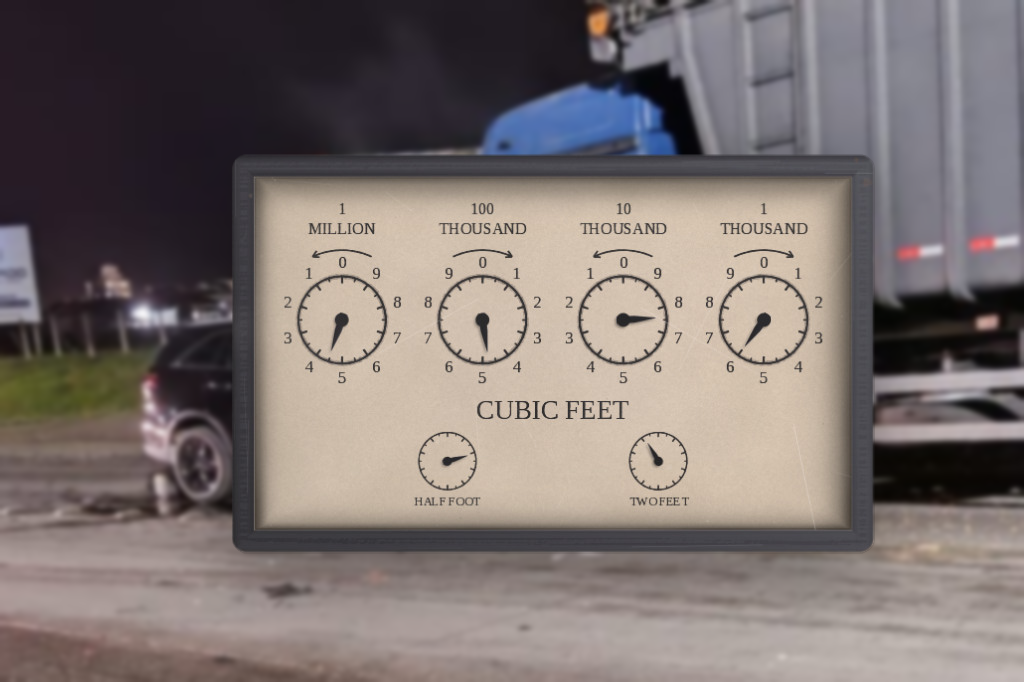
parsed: 447600 ft³
